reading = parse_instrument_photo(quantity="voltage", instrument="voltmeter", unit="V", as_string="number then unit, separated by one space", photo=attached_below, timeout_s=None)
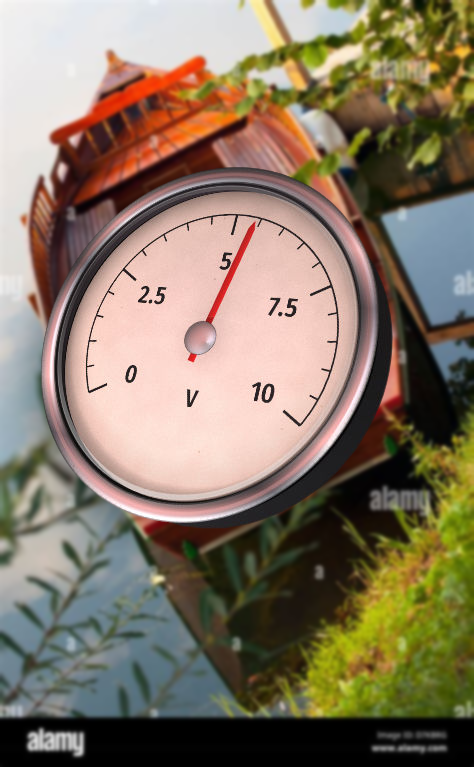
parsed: 5.5 V
